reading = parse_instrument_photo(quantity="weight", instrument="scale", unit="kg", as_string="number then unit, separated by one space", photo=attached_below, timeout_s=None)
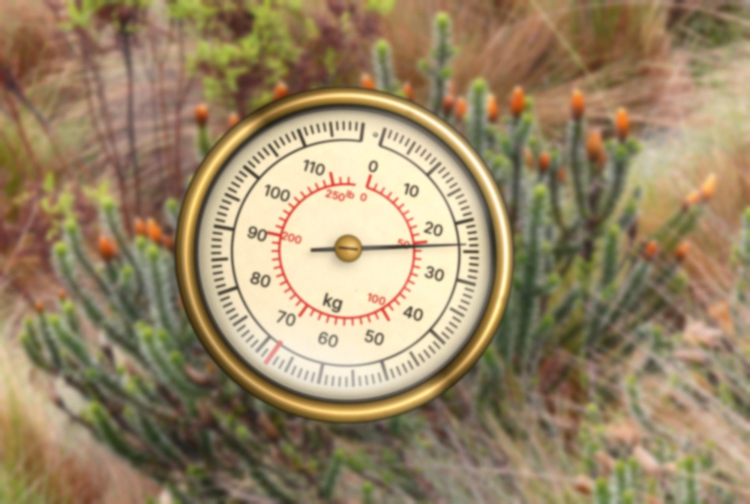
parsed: 24 kg
